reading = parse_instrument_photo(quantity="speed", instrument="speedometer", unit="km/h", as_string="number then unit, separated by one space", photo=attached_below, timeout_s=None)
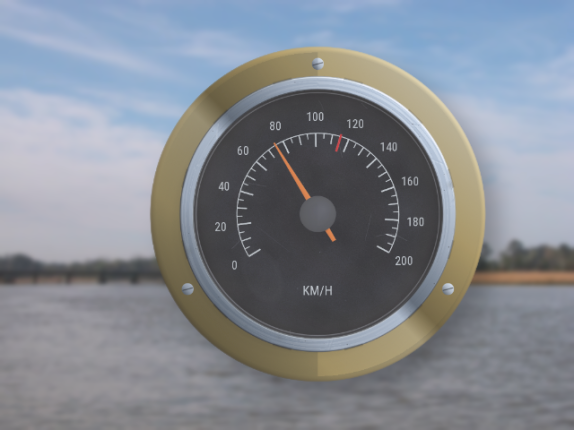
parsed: 75 km/h
